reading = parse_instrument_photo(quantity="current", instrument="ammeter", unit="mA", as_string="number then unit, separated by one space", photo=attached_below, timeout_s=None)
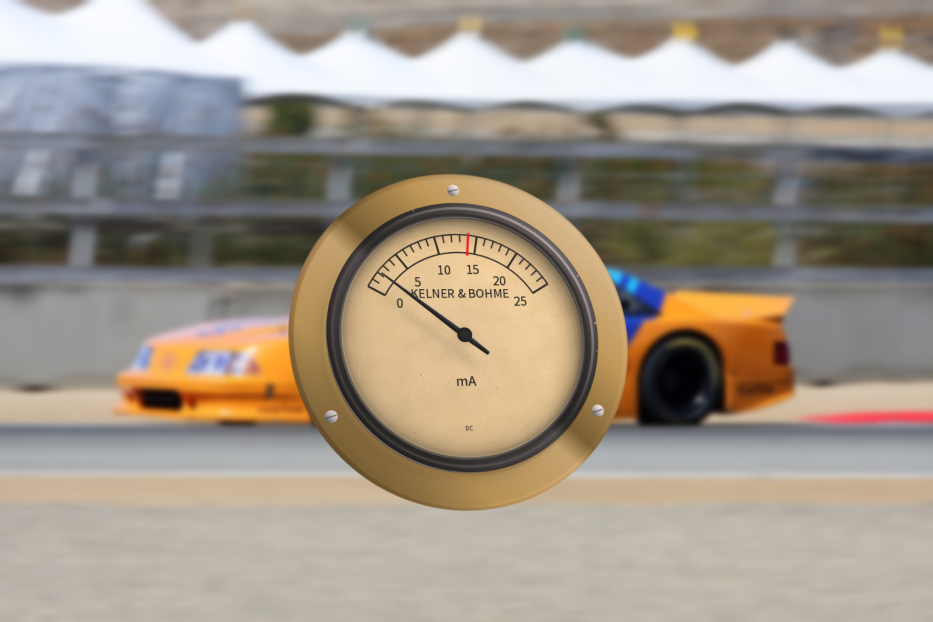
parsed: 2 mA
